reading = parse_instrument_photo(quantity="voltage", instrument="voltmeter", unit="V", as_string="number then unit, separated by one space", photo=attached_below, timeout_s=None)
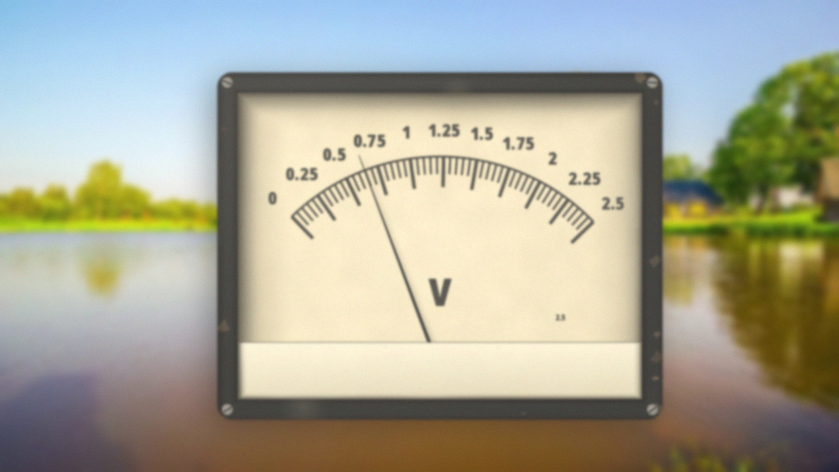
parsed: 0.65 V
